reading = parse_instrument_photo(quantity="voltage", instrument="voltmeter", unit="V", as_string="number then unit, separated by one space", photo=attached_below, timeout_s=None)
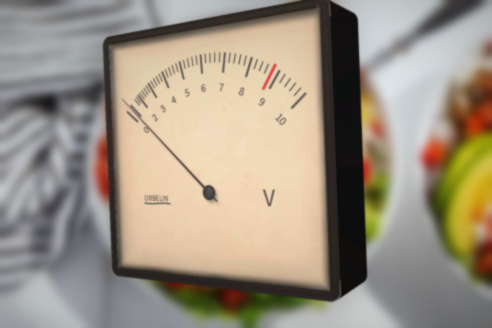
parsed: 1 V
